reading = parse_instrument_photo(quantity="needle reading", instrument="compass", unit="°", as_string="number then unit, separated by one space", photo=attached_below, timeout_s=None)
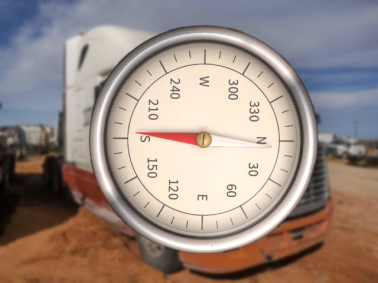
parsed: 185 °
